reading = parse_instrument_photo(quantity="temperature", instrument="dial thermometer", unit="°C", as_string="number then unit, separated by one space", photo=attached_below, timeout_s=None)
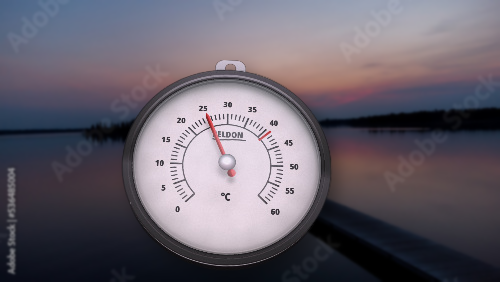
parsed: 25 °C
